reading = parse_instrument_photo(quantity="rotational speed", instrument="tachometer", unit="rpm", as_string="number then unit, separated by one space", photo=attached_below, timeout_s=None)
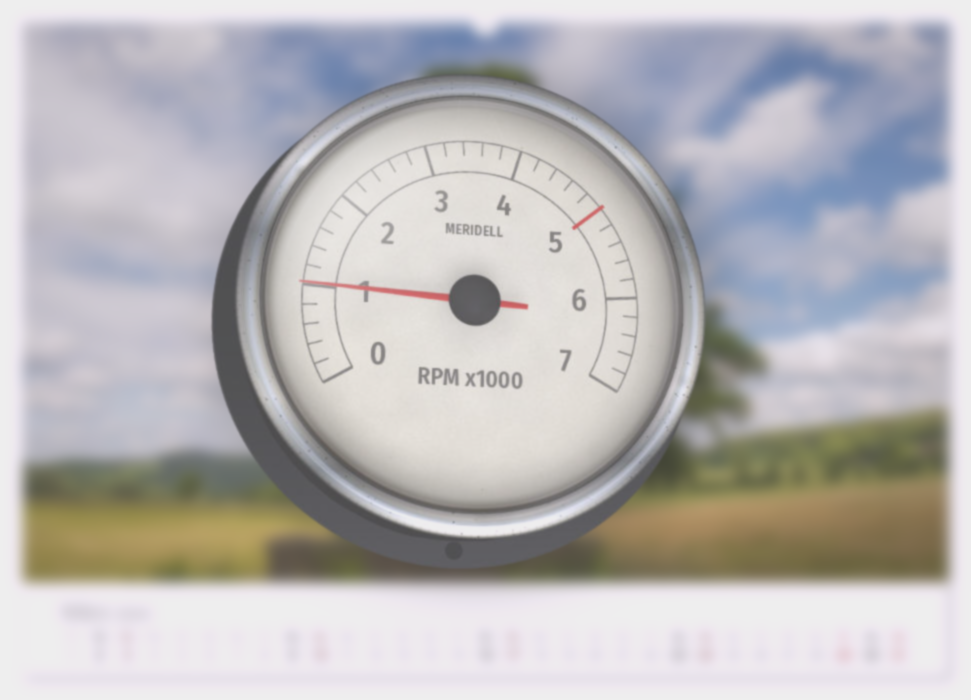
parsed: 1000 rpm
